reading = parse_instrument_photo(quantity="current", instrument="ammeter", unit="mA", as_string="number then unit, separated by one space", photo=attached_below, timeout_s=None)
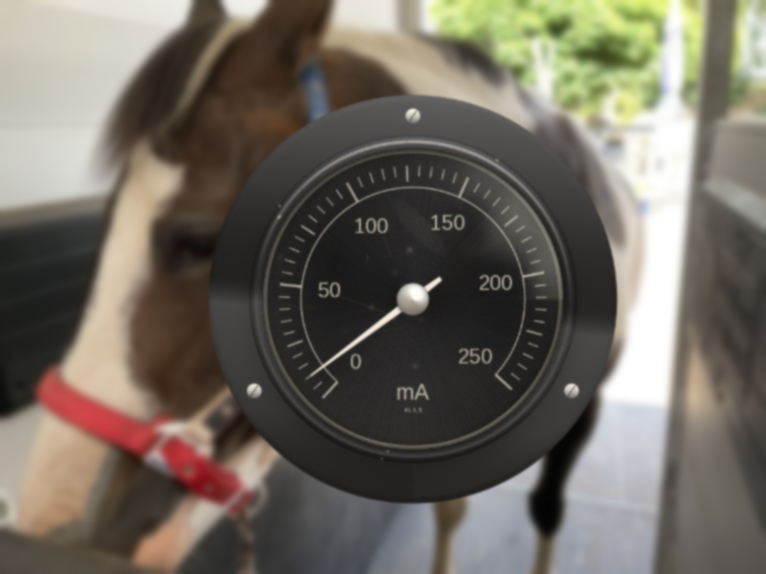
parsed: 10 mA
